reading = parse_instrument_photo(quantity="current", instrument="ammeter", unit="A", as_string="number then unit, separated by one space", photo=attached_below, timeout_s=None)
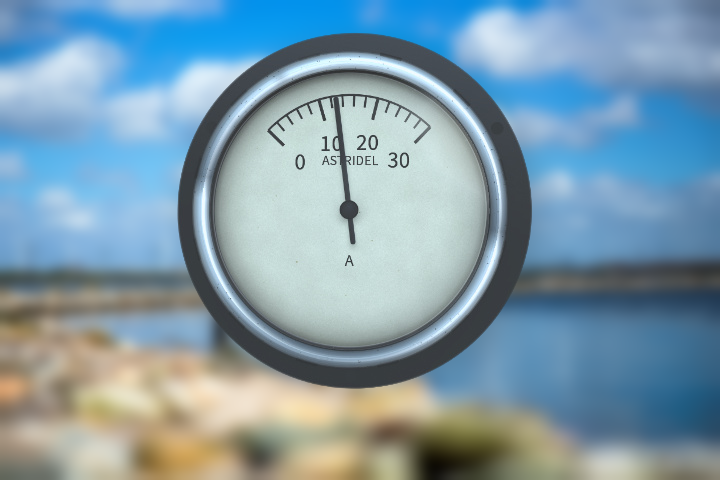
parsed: 13 A
